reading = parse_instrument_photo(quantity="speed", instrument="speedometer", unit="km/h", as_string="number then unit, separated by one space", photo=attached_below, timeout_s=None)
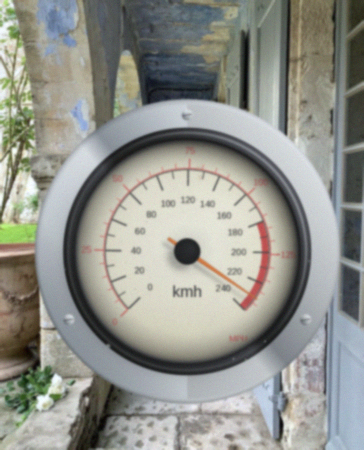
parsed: 230 km/h
